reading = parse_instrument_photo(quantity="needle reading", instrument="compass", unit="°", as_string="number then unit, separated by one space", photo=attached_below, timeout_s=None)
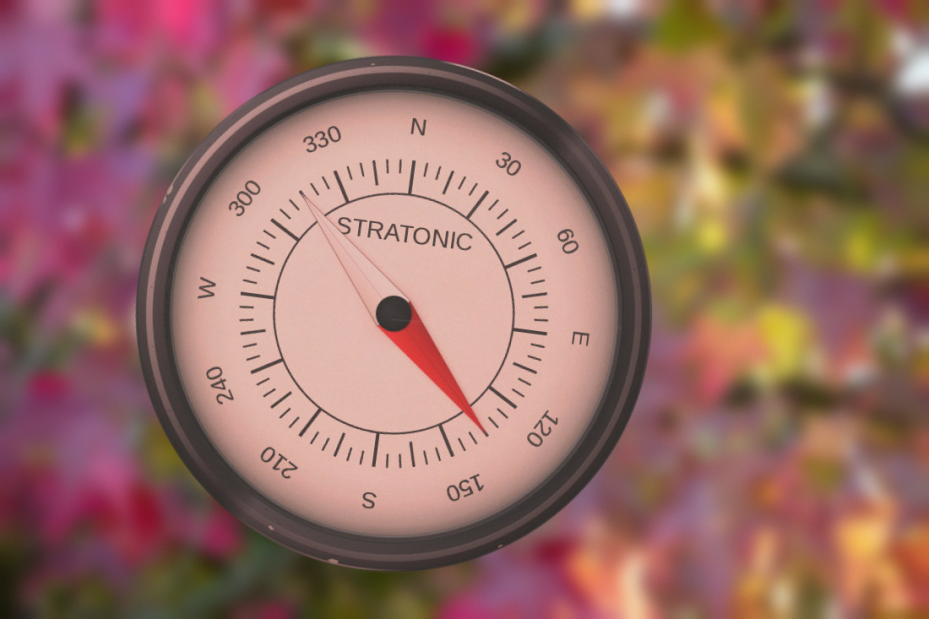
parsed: 135 °
